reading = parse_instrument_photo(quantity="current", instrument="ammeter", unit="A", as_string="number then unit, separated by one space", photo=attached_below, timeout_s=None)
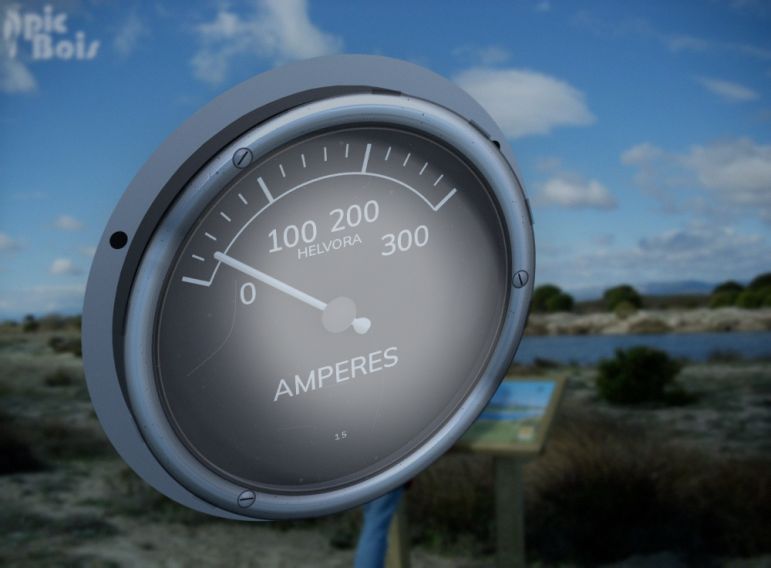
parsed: 30 A
